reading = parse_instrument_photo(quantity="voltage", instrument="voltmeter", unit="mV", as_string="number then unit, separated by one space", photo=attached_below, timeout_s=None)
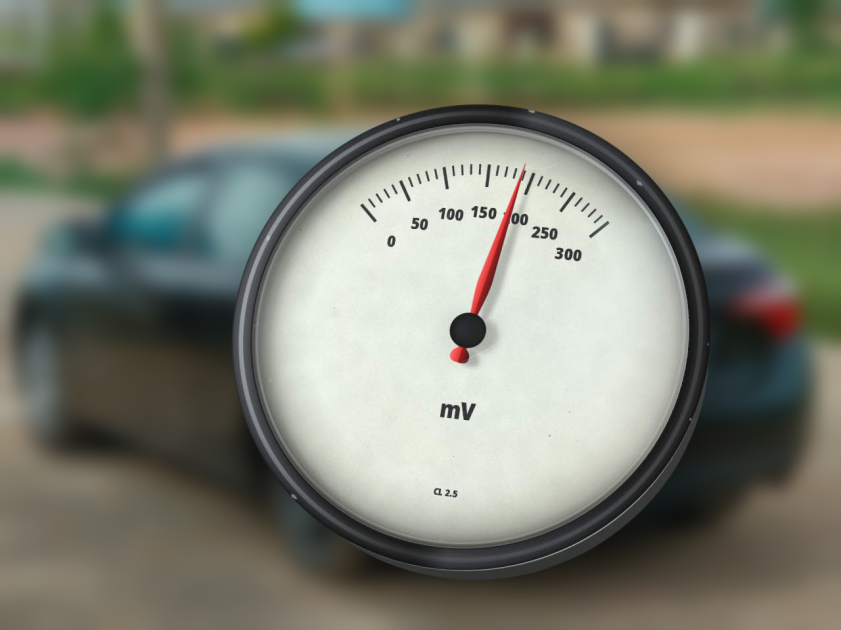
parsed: 190 mV
